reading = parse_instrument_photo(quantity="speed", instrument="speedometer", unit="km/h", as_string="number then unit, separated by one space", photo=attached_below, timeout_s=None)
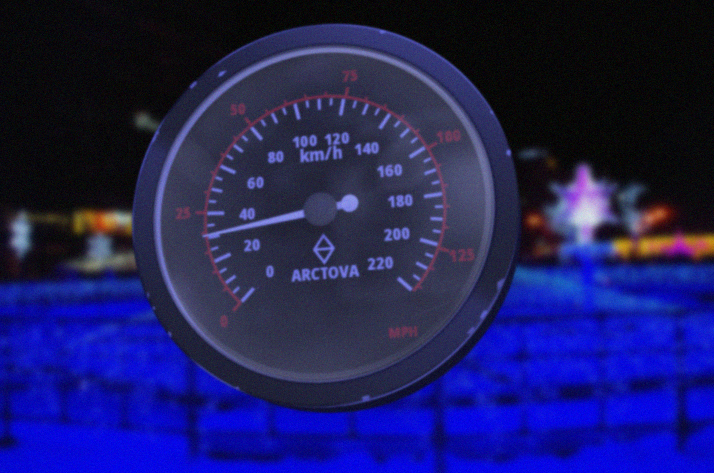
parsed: 30 km/h
